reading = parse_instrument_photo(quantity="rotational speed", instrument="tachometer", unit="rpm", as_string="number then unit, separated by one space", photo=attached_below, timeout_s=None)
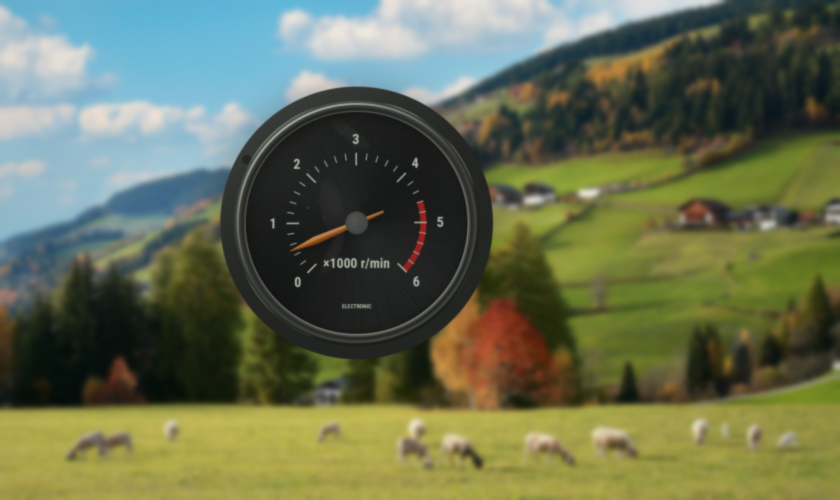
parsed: 500 rpm
